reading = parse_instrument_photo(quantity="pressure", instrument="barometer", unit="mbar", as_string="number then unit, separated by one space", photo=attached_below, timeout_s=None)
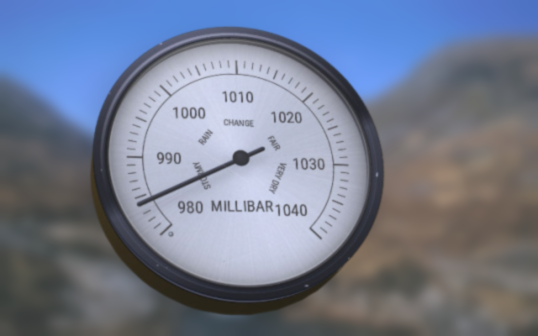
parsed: 984 mbar
